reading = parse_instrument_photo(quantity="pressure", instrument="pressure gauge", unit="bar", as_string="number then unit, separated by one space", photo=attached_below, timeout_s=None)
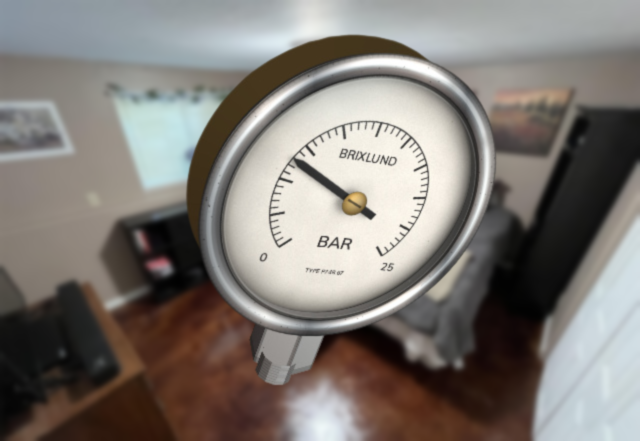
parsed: 6.5 bar
